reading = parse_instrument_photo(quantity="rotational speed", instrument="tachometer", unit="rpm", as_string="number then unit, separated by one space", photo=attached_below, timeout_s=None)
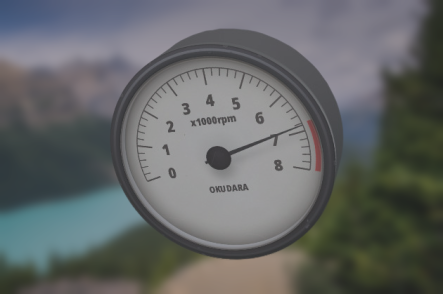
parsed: 6800 rpm
